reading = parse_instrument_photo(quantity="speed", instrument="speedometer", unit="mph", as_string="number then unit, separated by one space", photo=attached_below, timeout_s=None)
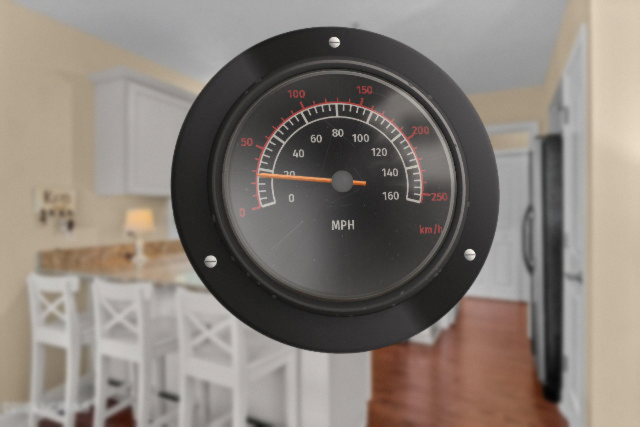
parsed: 16 mph
